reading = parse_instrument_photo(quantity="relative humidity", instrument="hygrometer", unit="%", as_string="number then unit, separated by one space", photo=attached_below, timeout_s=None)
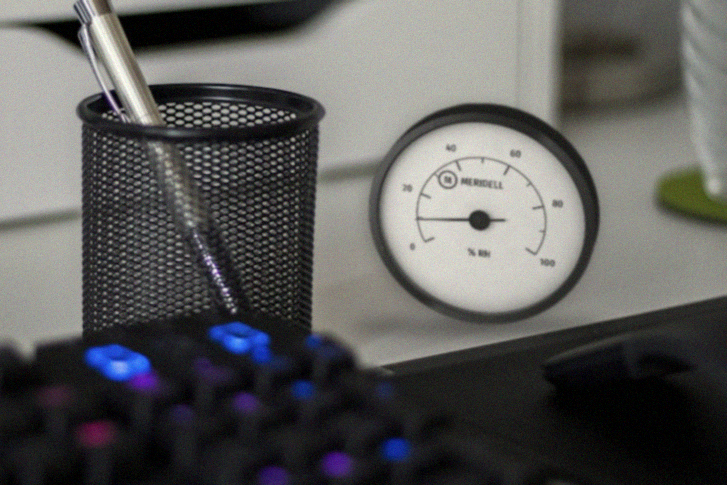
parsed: 10 %
